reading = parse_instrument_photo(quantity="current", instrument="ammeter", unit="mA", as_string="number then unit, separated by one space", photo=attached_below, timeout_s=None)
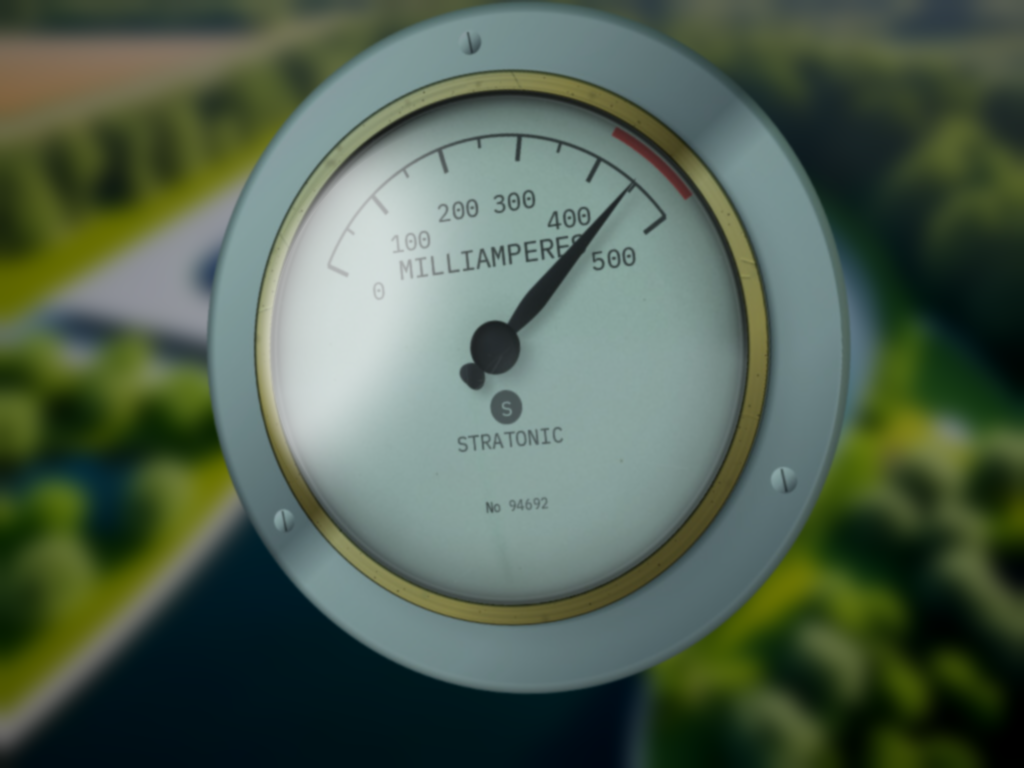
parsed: 450 mA
